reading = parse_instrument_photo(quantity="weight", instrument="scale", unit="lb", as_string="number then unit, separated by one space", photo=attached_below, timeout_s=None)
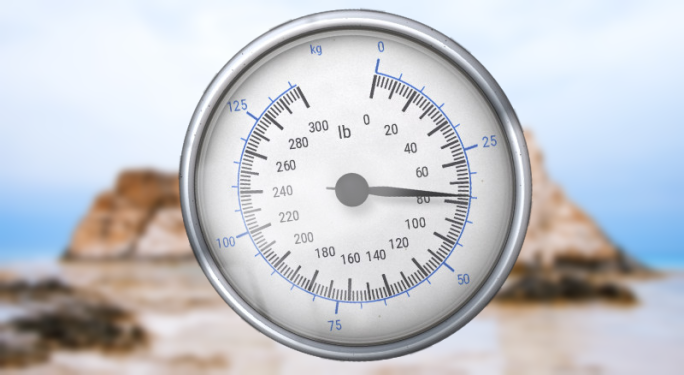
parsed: 76 lb
